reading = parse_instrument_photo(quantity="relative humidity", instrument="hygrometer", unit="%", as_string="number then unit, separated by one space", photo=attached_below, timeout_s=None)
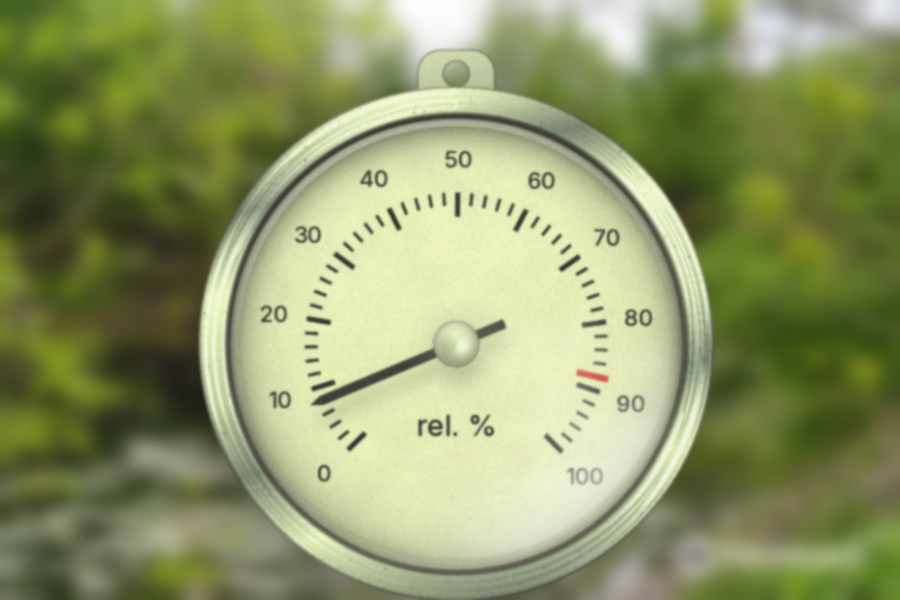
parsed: 8 %
